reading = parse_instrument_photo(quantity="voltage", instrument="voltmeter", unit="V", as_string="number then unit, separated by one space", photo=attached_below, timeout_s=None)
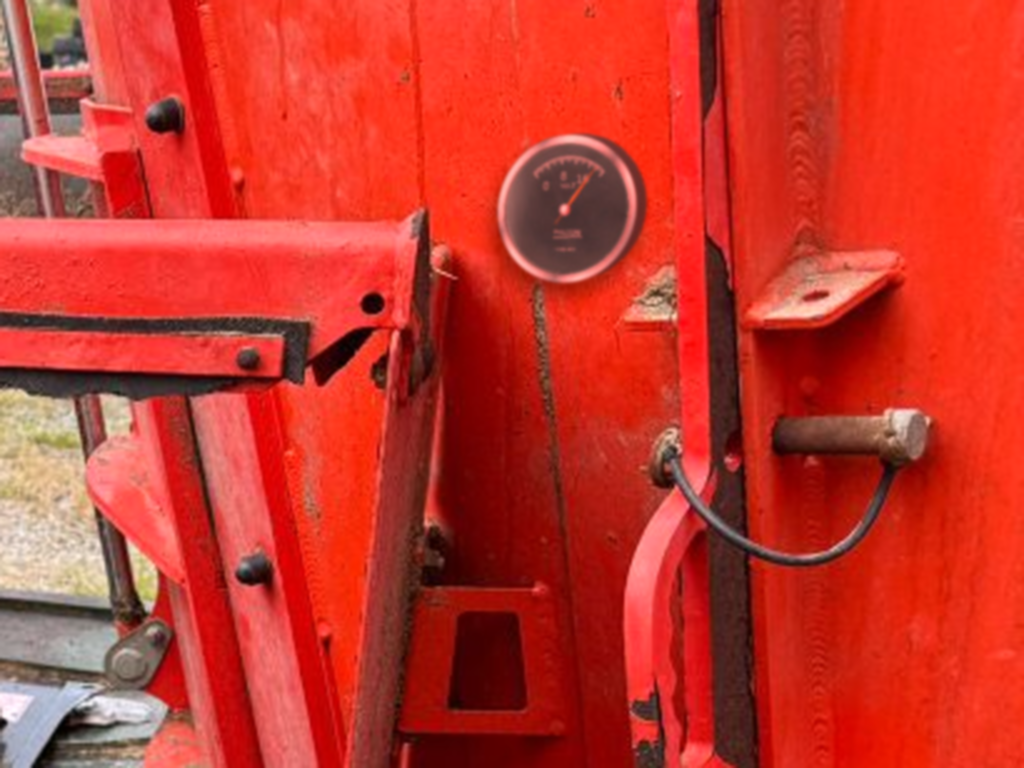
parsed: 18 V
